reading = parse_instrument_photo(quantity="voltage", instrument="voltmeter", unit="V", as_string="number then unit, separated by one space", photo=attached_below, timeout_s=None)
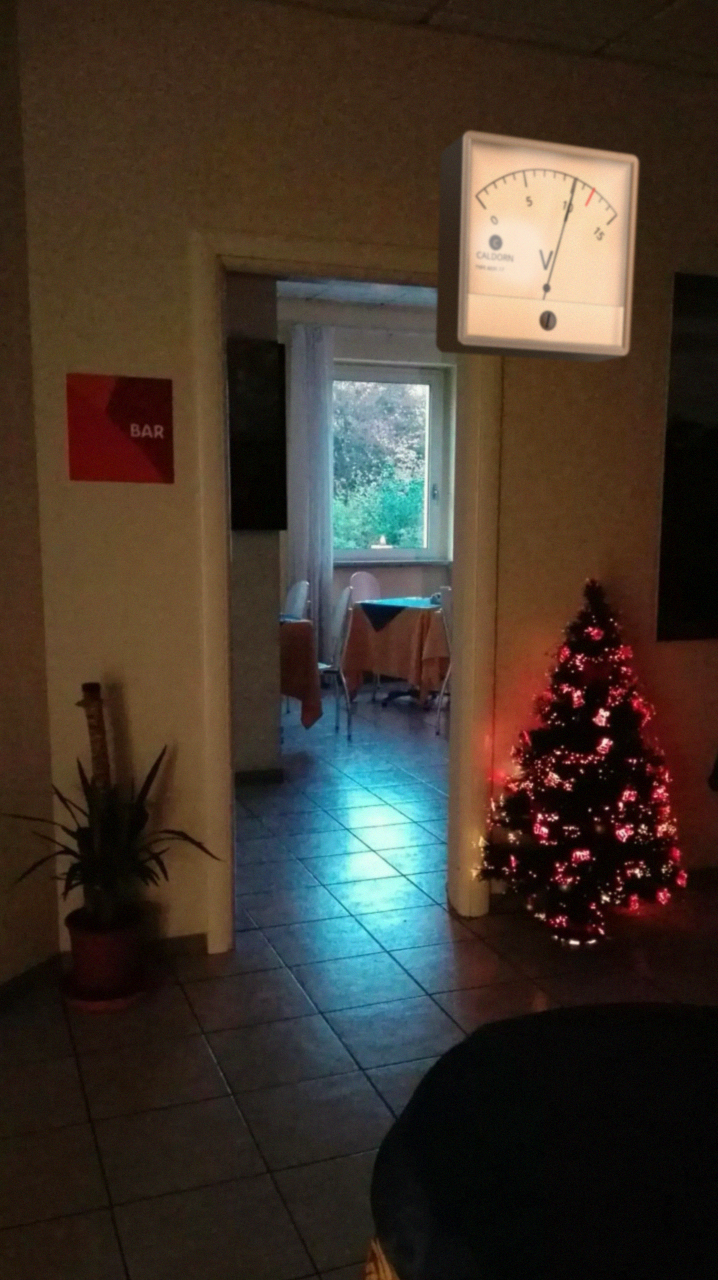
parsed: 10 V
